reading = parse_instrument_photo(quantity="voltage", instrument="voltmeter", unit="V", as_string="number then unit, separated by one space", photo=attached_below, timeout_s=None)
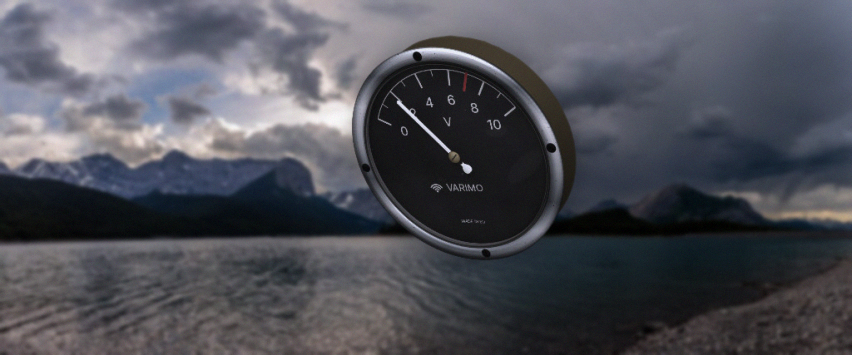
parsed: 2 V
